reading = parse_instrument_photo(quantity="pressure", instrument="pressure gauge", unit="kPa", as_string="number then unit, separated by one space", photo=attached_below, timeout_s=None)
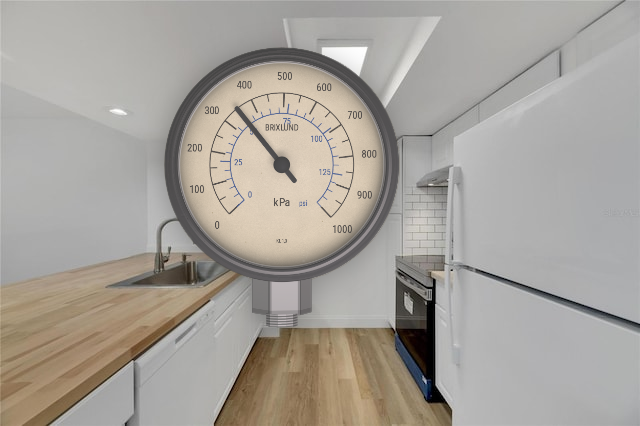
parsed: 350 kPa
